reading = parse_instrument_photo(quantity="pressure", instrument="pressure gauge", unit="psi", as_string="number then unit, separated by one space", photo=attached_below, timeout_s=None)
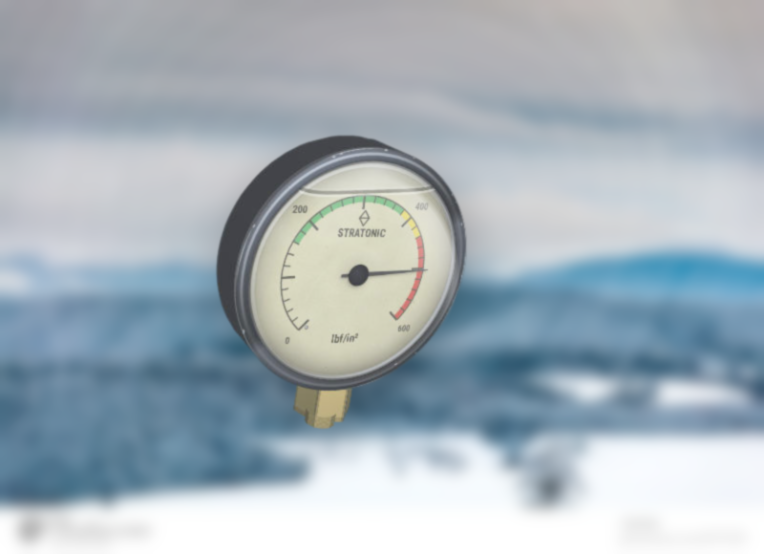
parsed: 500 psi
